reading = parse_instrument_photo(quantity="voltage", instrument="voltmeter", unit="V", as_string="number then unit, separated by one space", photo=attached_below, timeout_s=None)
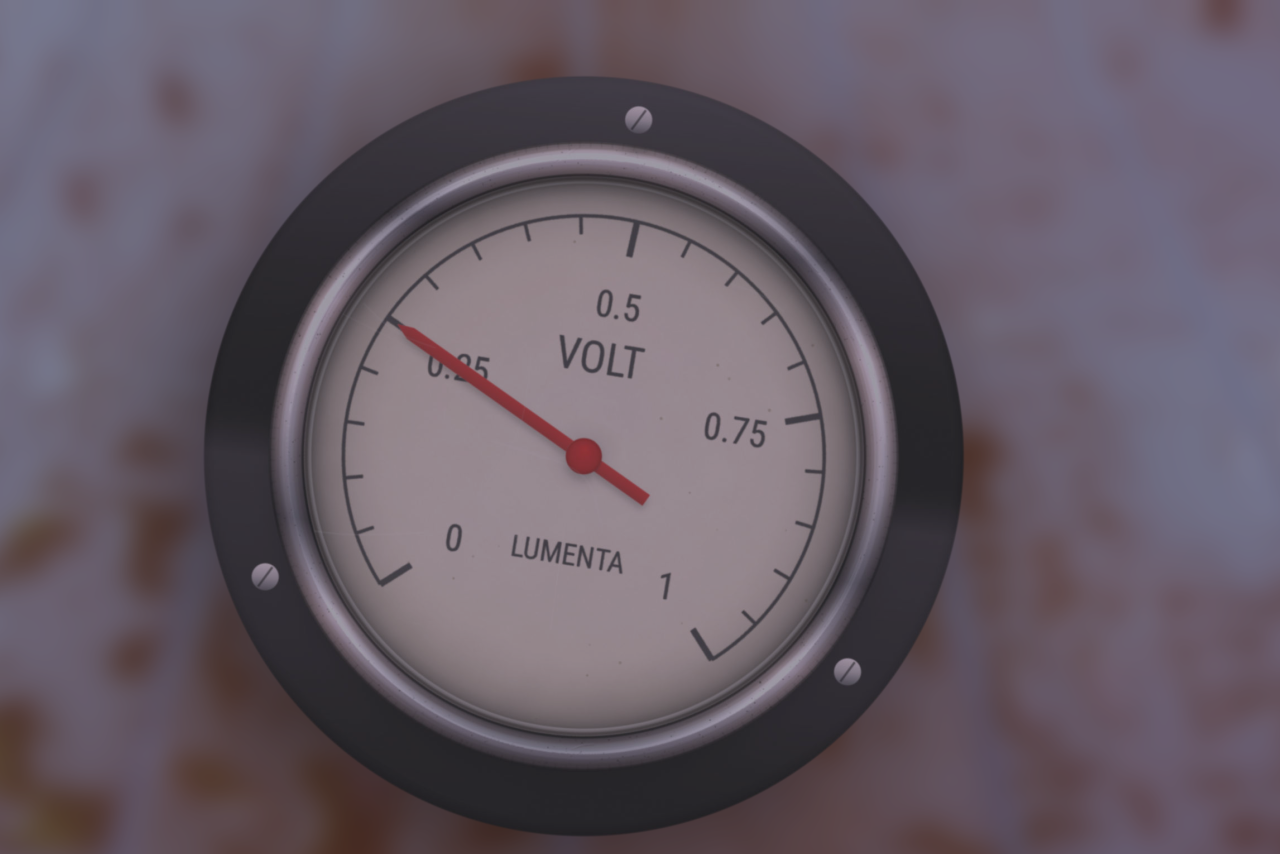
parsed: 0.25 V
